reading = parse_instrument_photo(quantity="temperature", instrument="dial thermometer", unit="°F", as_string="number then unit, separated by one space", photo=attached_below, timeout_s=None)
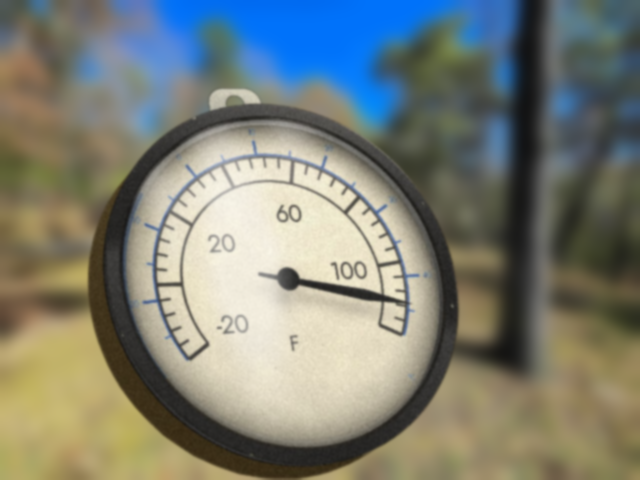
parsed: 112 °F
